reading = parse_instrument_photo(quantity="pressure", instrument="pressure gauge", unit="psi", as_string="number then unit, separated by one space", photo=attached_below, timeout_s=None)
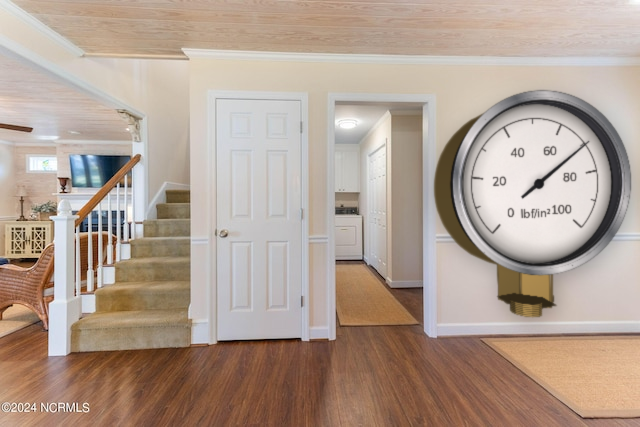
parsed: 70 psi
